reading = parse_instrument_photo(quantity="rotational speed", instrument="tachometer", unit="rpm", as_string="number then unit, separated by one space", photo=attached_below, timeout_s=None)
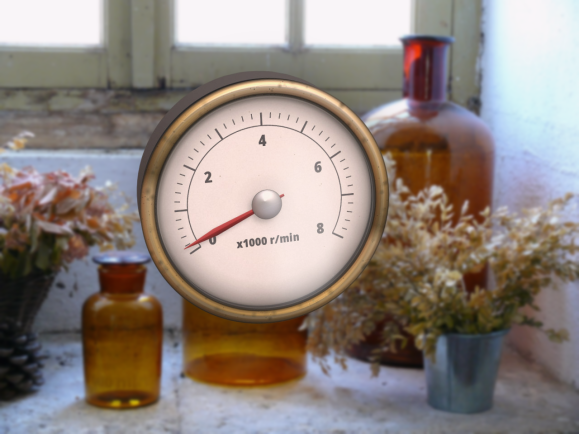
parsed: 200 rpm
